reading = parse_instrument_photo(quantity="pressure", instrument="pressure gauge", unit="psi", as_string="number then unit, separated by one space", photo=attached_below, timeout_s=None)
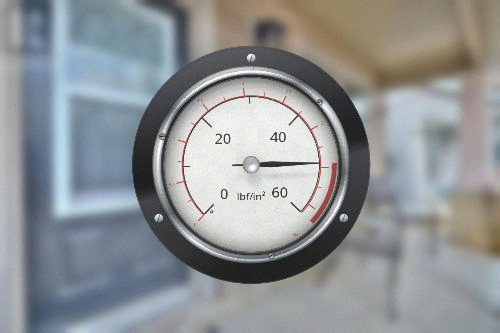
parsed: 50 psi
